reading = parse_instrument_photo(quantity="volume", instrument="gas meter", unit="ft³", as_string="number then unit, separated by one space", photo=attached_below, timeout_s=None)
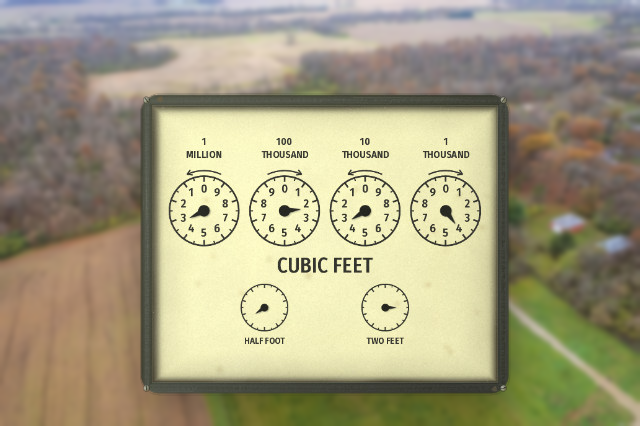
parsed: 323400 ft³
